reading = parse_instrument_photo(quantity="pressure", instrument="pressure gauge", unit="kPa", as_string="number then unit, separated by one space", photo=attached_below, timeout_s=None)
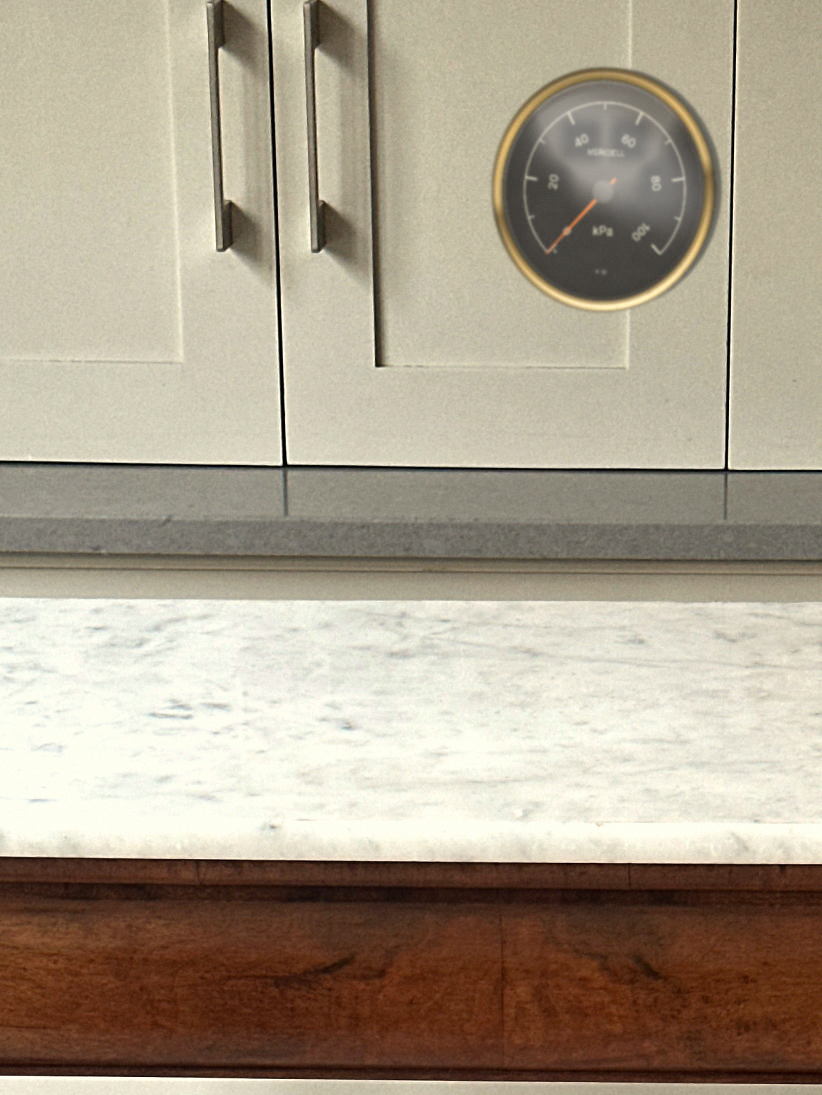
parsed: 0 kPa
